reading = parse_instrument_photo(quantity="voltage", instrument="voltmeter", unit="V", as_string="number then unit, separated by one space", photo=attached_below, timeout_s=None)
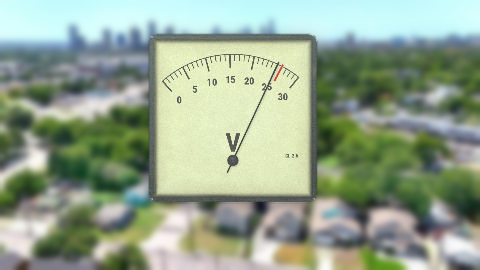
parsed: 25 V
